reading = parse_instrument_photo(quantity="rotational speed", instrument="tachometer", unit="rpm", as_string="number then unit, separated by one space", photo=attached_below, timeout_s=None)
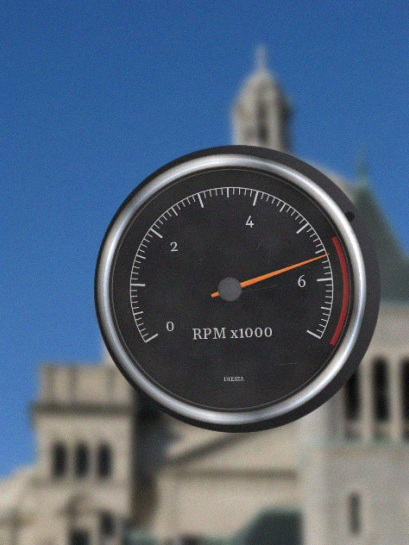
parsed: 5600 rpm
